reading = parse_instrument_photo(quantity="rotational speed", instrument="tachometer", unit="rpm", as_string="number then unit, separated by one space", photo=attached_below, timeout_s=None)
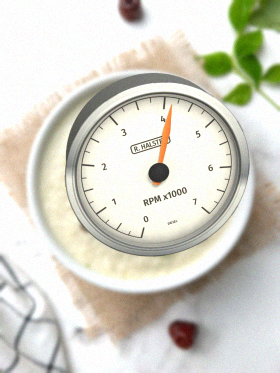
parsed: 4125 rpm
